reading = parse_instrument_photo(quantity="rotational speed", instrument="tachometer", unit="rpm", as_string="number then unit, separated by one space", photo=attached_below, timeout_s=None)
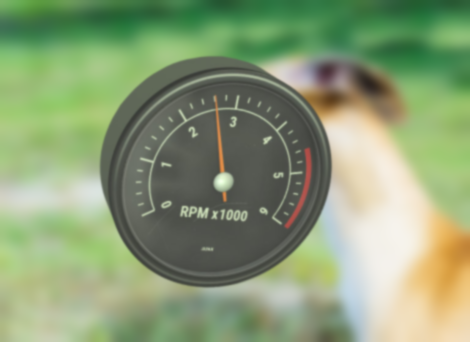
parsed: 2600 rpm
